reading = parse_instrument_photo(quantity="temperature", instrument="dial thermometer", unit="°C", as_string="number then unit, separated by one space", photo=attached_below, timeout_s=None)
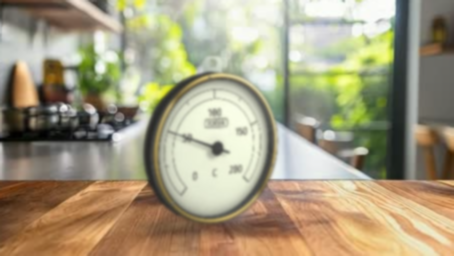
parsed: 50 °C
